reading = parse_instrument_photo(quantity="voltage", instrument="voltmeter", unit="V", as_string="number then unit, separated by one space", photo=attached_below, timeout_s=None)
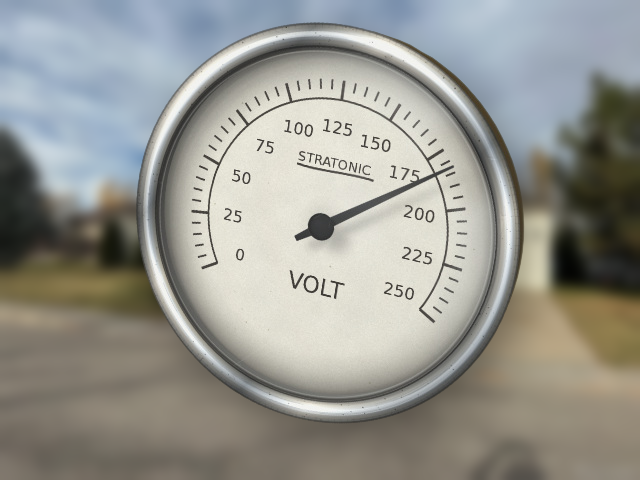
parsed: 182.5 V
